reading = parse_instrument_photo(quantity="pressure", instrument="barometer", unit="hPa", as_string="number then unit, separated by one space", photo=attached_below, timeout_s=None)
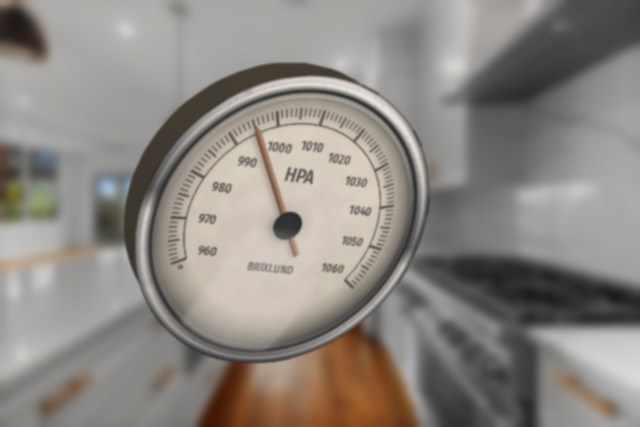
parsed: 995 hPa
